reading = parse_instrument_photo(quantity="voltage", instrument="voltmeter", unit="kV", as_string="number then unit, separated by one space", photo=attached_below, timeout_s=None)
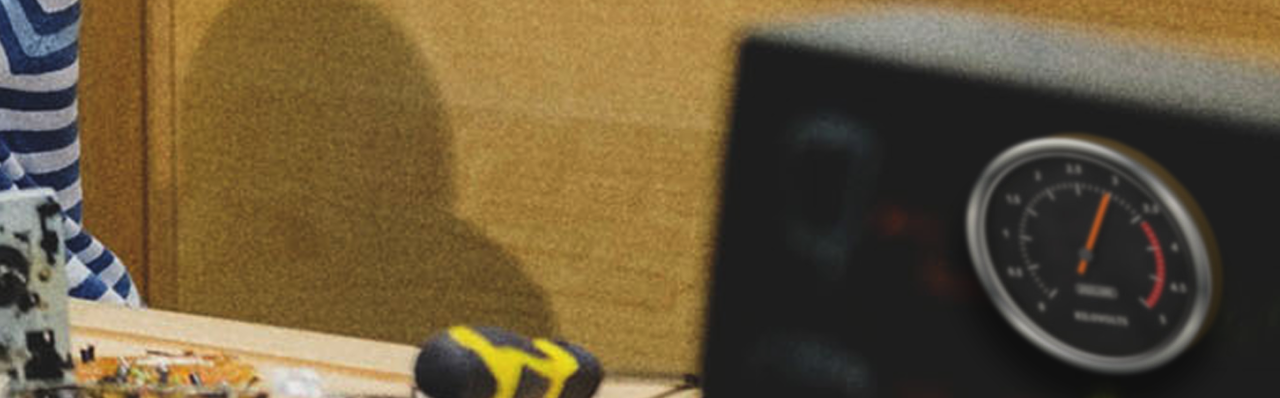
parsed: 3 kV
